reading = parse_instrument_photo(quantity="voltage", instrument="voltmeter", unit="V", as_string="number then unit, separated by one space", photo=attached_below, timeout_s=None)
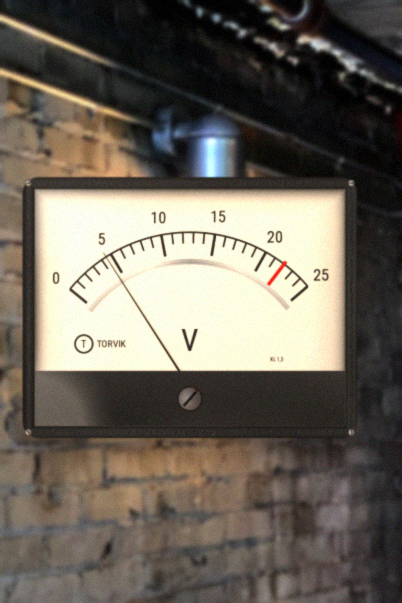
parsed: 4.5 V
